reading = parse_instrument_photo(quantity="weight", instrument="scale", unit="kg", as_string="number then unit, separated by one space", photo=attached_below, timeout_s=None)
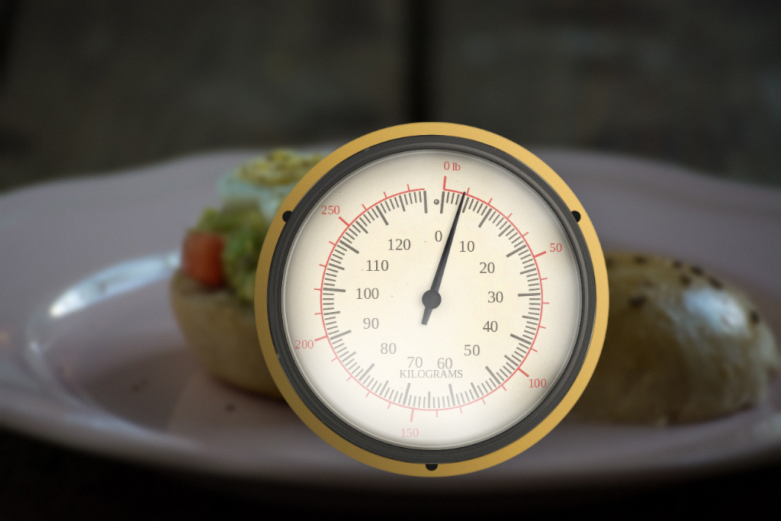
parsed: 4 kg
